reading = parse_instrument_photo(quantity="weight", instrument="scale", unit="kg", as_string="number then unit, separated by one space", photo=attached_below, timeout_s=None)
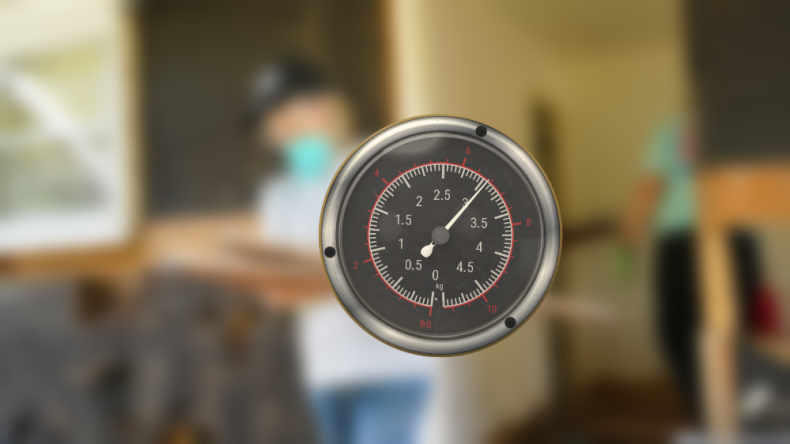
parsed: 3.05 kg
